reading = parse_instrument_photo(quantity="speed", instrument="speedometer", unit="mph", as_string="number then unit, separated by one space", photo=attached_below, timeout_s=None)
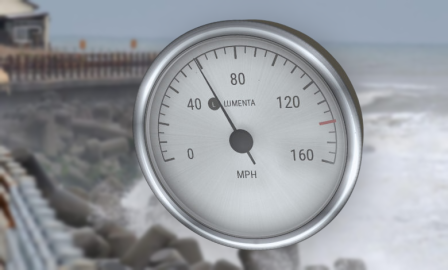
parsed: 60 mph
